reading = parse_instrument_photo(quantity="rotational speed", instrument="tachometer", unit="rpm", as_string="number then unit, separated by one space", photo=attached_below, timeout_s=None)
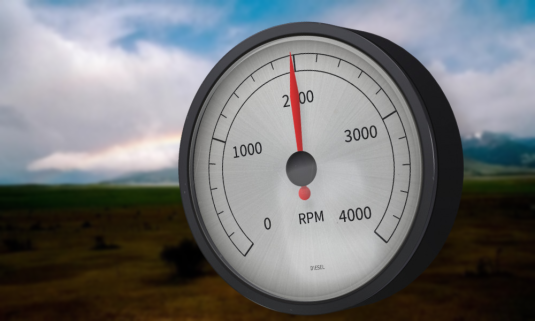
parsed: 2000 rpm
